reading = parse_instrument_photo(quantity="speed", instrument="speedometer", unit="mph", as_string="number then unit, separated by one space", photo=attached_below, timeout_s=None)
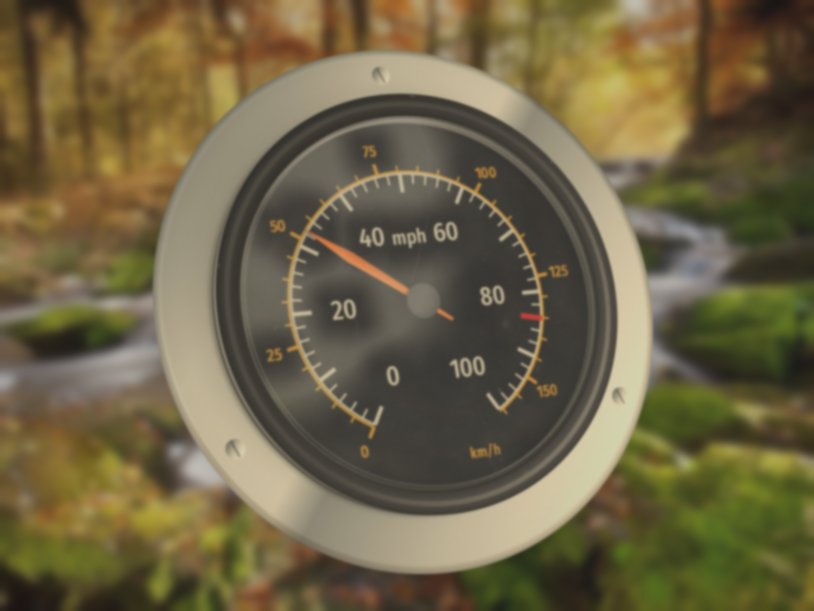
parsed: 32 mph
